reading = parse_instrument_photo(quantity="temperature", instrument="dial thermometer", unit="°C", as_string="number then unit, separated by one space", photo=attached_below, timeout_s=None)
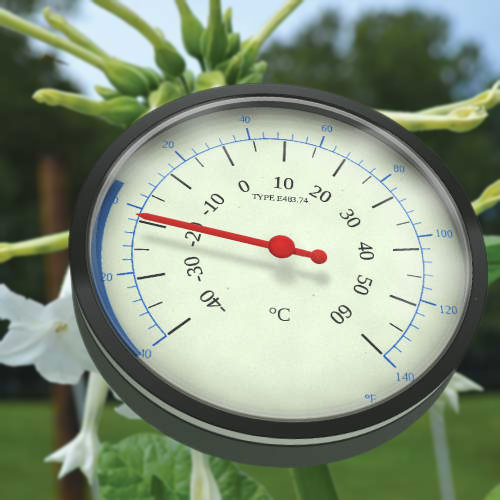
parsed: -20 °C
